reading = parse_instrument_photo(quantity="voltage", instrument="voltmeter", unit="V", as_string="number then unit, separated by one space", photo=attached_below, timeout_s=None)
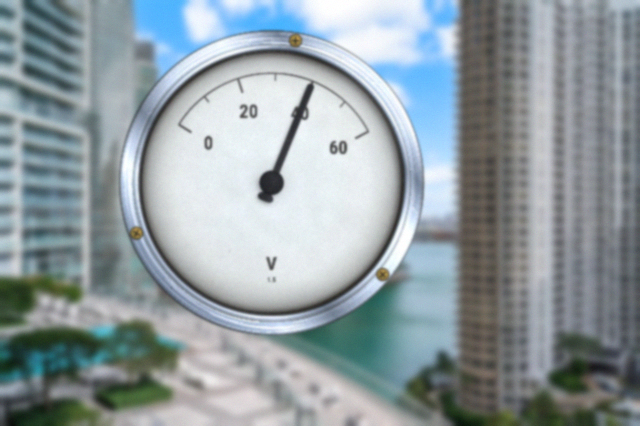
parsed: 40 V
